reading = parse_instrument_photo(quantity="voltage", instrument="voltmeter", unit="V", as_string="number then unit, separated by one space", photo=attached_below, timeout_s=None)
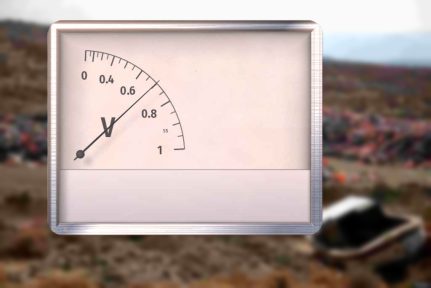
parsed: 0.7 V
